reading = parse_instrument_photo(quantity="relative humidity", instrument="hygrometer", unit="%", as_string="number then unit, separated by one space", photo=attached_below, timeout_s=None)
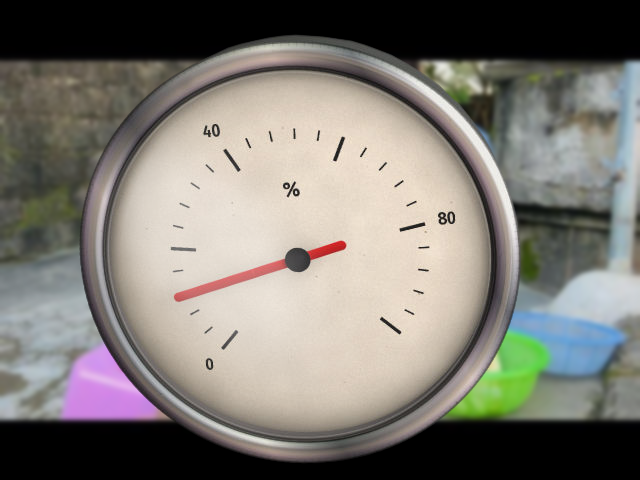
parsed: 12 %
